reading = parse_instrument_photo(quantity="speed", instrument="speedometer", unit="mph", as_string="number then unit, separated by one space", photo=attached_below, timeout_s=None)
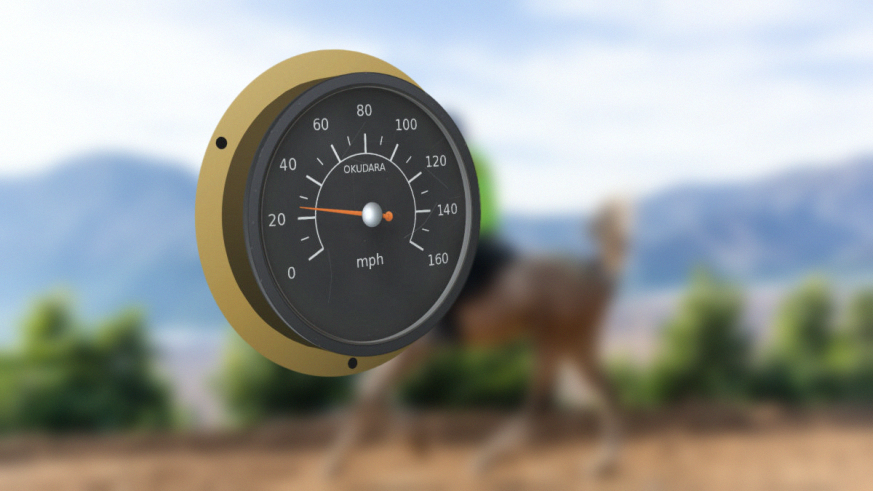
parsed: 25 mph
